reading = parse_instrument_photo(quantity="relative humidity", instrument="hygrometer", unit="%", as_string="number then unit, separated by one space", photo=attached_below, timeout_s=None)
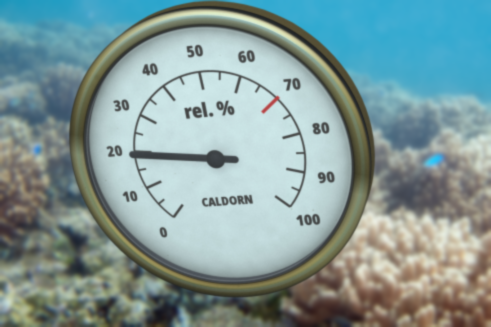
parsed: 20 %
